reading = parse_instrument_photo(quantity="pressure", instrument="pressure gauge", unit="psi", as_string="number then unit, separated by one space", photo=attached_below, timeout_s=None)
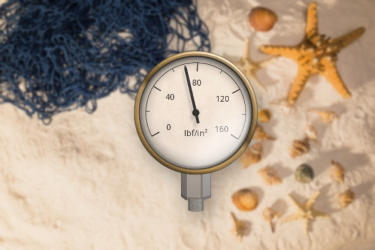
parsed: 70 psi
